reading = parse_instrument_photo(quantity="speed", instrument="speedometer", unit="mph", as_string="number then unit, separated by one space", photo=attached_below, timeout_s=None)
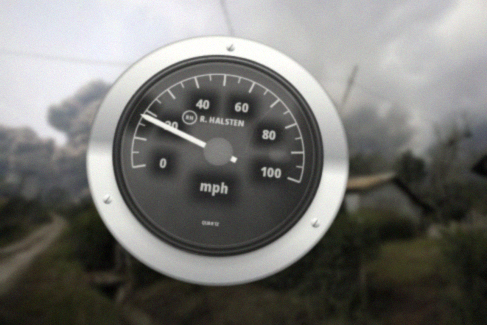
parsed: 17.5 mph
